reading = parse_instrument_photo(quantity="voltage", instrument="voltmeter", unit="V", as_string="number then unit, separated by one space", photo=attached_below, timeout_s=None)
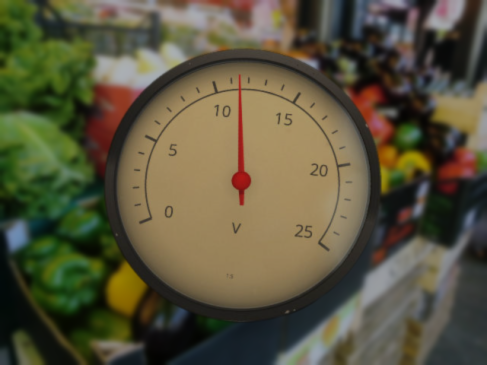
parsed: 11.5 V
